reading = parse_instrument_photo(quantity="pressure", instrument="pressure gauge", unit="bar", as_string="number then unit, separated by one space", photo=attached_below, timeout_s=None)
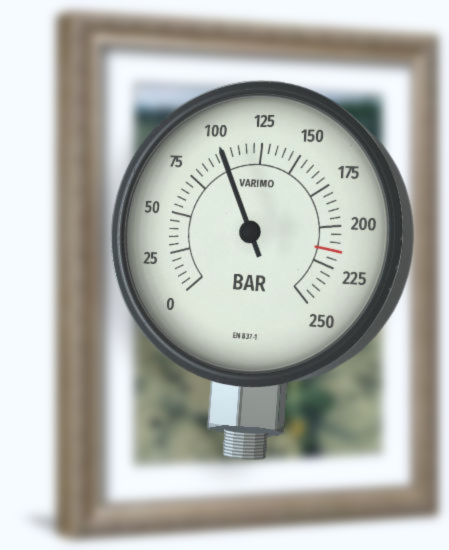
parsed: 100 bar
